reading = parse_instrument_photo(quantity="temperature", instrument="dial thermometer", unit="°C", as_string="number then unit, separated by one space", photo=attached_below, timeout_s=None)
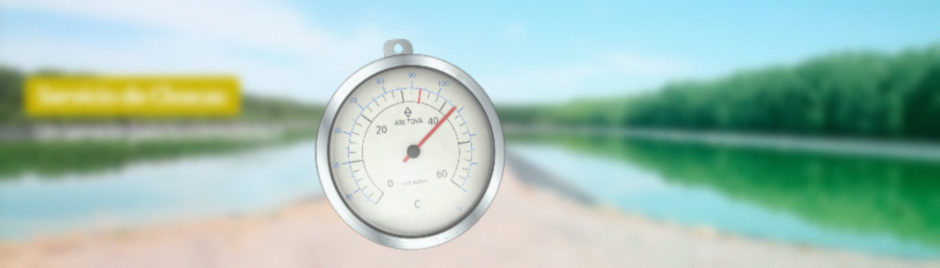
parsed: 42 °C
